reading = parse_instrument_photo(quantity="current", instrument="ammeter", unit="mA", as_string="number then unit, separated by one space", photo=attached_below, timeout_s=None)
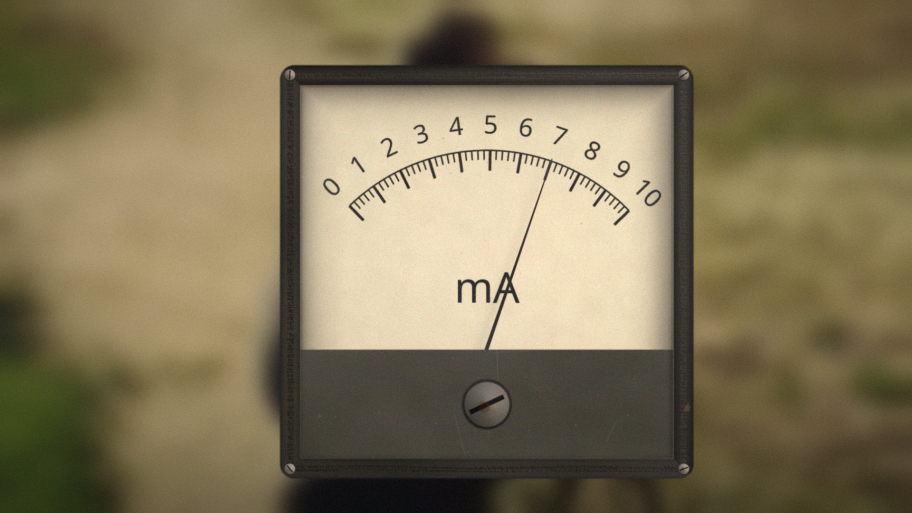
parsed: 7 mA
